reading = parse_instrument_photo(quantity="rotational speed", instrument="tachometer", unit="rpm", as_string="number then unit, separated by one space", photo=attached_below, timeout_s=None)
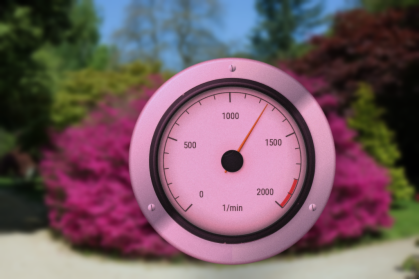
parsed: 1250 rpm
